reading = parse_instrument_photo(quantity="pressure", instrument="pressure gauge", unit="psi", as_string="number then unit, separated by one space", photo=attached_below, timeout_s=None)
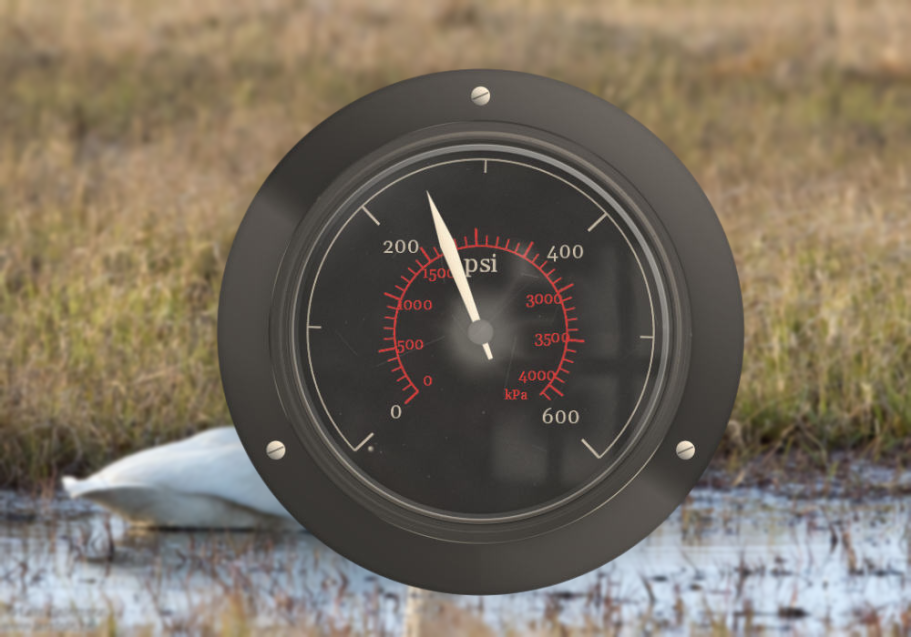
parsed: 250 psi
